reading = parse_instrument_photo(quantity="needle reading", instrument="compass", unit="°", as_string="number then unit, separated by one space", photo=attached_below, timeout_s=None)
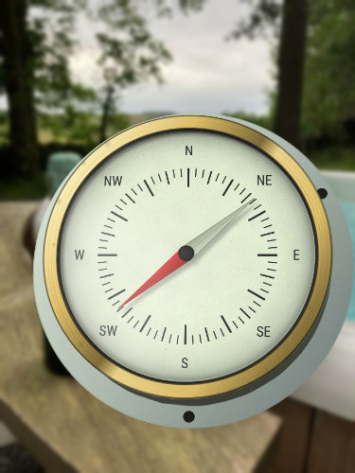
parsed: 230 °
